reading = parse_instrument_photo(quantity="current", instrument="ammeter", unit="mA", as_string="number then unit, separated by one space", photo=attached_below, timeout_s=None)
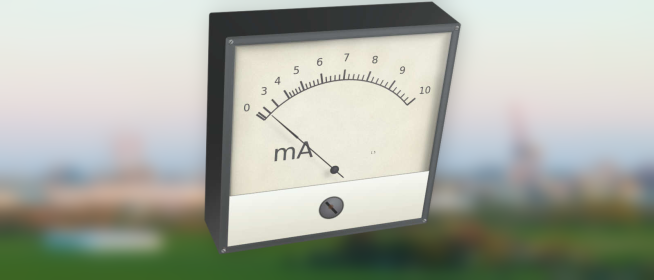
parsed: 2 mA
